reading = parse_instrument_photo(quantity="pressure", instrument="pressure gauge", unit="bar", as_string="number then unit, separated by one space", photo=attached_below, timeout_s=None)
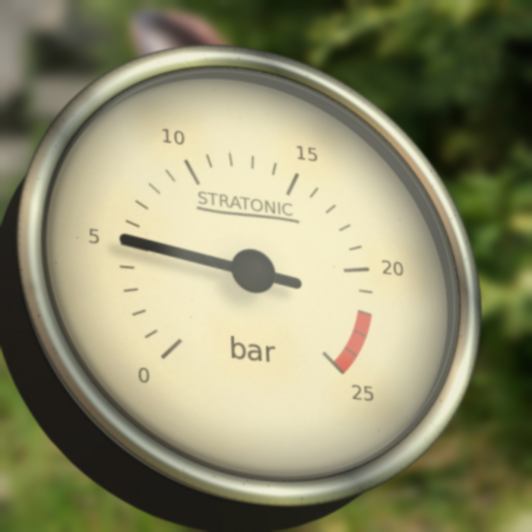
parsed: 5 bar
